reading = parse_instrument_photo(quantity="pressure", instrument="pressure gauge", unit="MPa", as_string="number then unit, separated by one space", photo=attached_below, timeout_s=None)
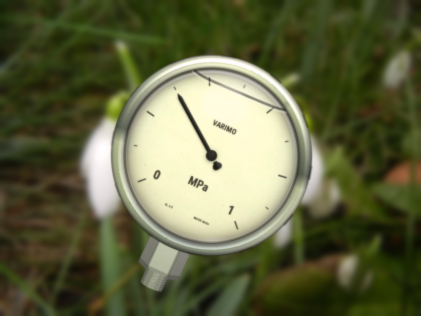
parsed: 0.3 MPa
